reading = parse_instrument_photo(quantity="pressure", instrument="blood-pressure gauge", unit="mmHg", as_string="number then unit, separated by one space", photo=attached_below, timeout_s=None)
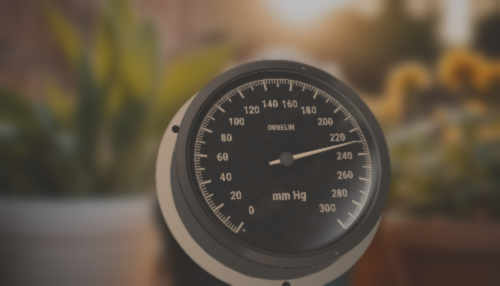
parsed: 230 mmHg
